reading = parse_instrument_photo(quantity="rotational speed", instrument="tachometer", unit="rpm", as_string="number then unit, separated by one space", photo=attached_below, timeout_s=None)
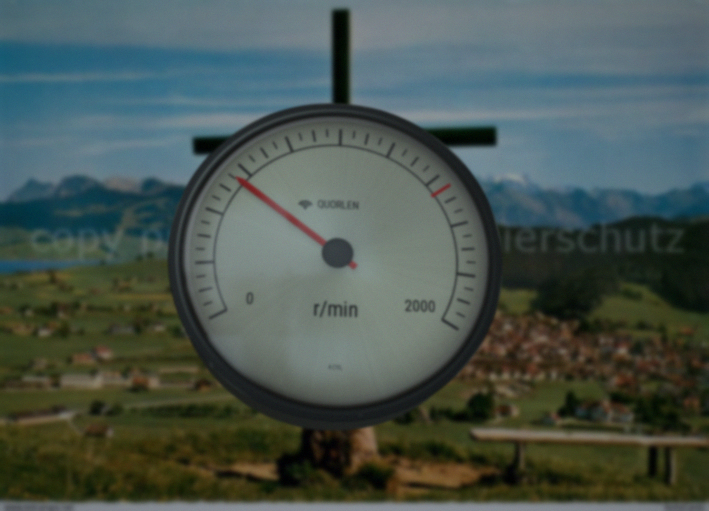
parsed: 550 rpm
